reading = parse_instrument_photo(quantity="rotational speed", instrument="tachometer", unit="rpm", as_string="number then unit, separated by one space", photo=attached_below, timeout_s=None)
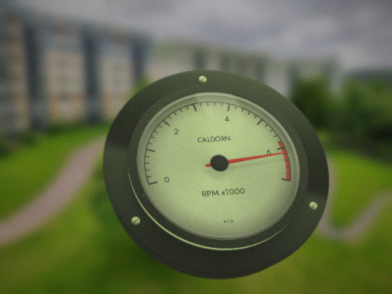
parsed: 6200 rpm
